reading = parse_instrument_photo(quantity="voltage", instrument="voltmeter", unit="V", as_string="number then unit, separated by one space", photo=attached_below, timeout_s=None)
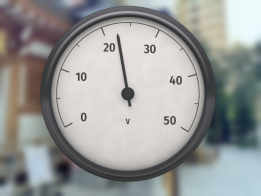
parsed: 22.5 V
